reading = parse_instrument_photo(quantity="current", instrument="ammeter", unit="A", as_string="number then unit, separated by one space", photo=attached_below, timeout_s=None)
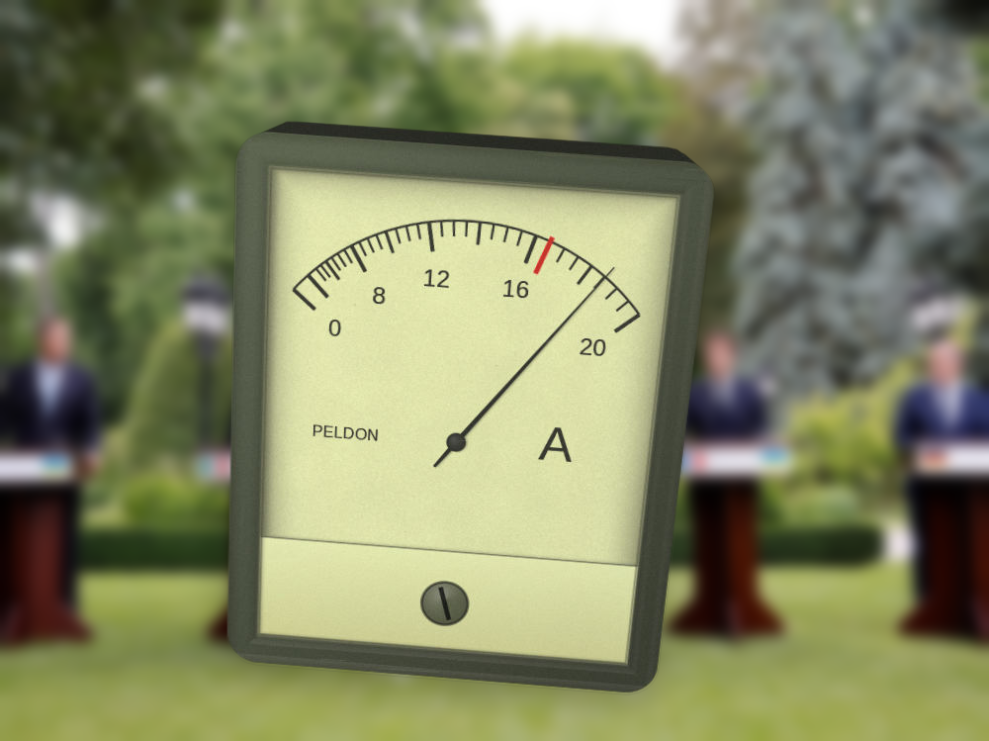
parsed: 18.5 A
